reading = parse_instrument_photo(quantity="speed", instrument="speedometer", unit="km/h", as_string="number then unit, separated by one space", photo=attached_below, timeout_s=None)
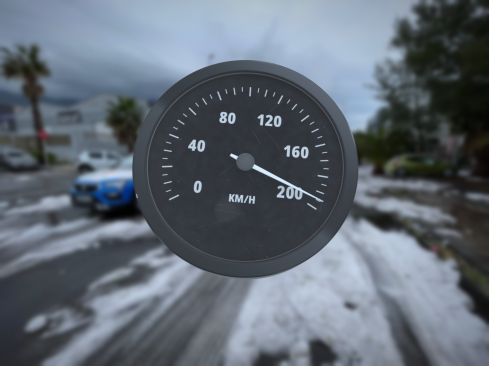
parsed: 195 km/h
